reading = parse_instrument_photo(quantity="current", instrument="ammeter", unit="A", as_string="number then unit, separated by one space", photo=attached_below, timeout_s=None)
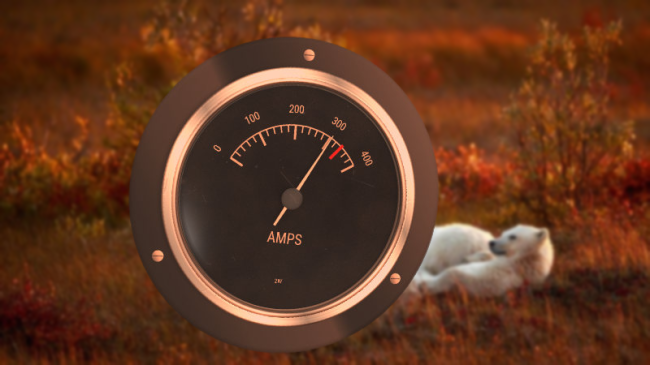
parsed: 300 A
